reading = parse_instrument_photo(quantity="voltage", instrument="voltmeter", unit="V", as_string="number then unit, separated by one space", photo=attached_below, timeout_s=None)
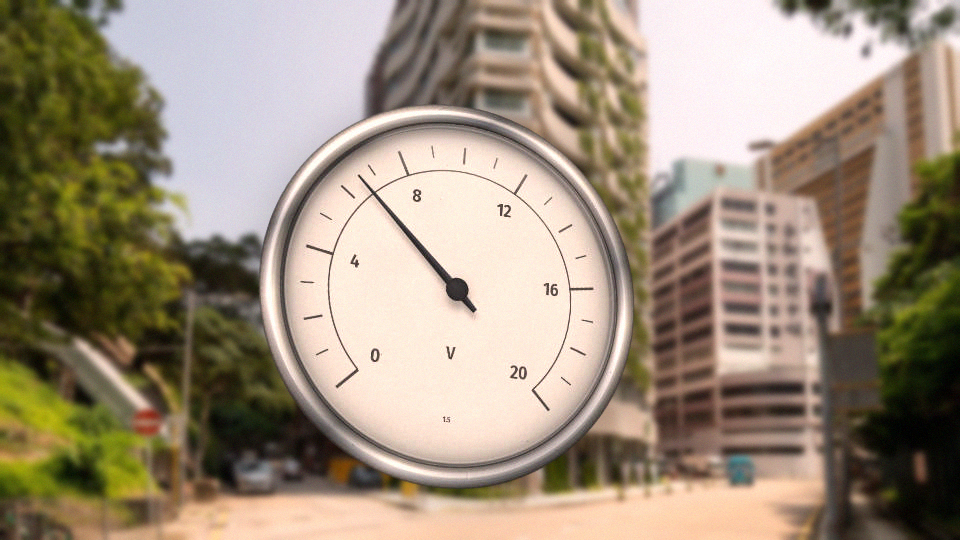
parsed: 6.5 V
